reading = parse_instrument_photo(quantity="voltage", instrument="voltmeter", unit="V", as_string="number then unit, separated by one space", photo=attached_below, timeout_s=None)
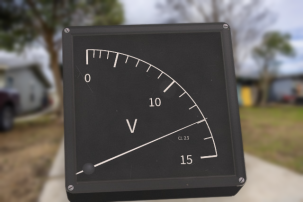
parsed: 13 V
